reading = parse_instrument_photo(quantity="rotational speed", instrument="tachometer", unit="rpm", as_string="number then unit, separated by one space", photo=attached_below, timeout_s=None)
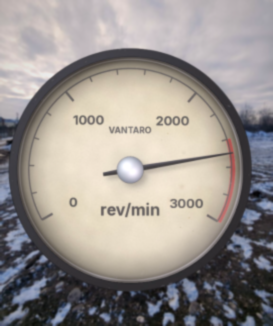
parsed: 2500 rpm
